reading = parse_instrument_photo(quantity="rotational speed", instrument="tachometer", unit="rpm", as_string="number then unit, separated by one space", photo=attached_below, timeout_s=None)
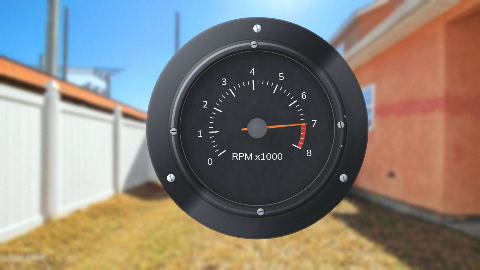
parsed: 7000 rpm
